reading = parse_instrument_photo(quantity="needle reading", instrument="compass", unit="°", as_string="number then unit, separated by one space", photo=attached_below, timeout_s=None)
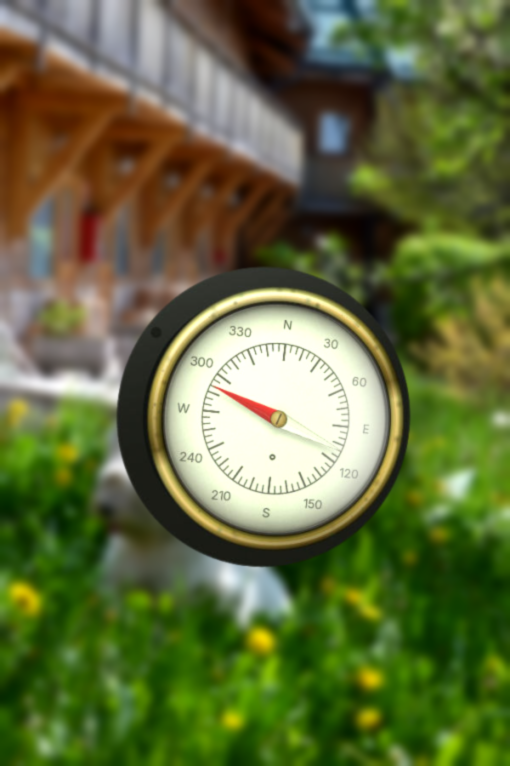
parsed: 290 °
